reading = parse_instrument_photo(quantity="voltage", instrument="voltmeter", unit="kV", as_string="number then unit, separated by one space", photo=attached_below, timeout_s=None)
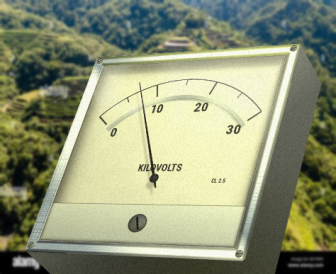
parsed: 7.5 kV
